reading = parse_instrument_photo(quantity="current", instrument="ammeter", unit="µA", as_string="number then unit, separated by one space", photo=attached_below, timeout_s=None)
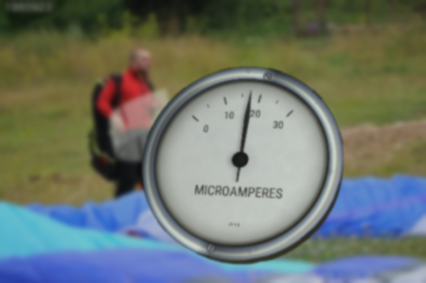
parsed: 17.5 µA
